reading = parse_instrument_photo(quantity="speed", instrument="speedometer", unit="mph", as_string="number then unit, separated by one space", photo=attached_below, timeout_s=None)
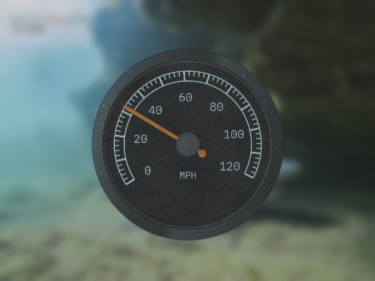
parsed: 32 mph
